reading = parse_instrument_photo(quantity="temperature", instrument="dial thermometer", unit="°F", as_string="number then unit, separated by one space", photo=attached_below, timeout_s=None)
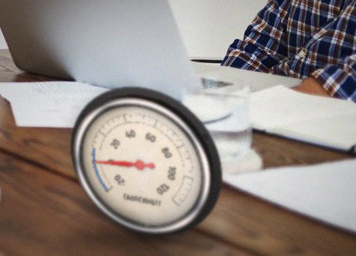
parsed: 0 °F
